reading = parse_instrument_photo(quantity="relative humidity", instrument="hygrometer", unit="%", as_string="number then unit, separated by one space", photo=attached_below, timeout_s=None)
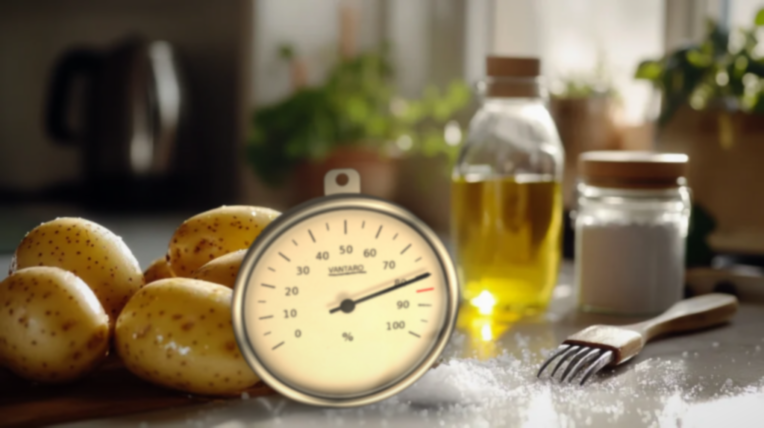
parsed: 80 %
